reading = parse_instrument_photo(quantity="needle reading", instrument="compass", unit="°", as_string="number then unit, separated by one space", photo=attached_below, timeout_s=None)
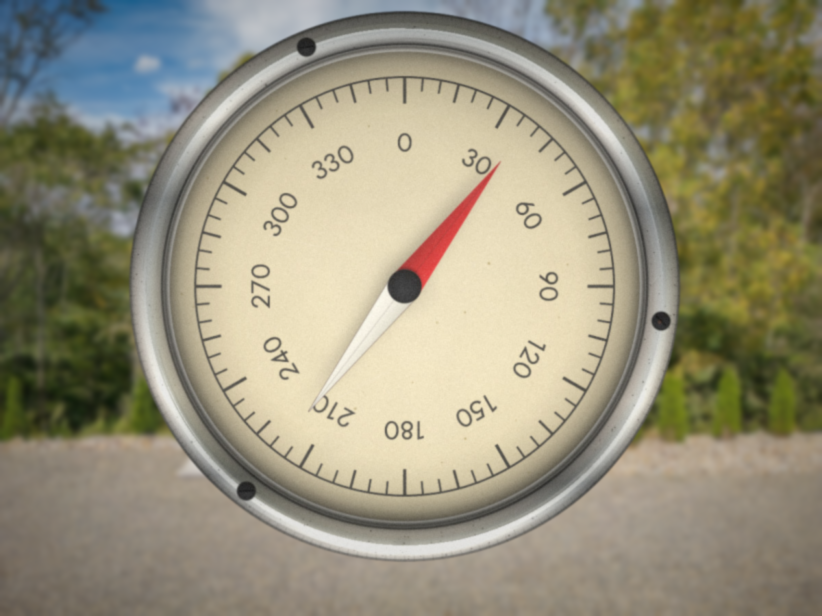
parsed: 37.5 °
